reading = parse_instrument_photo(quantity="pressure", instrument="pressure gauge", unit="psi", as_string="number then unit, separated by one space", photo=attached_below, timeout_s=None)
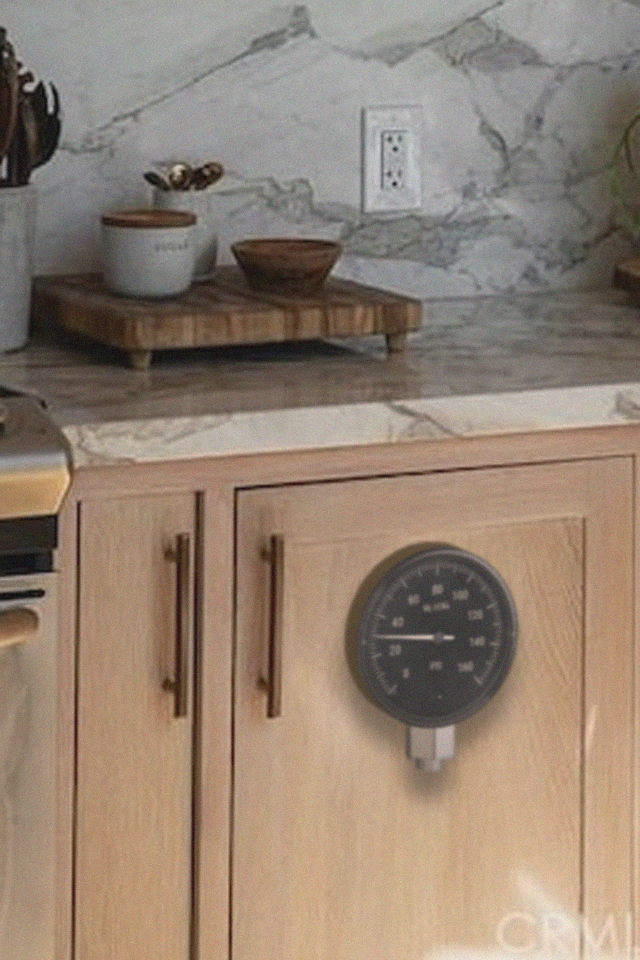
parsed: 30 psi
